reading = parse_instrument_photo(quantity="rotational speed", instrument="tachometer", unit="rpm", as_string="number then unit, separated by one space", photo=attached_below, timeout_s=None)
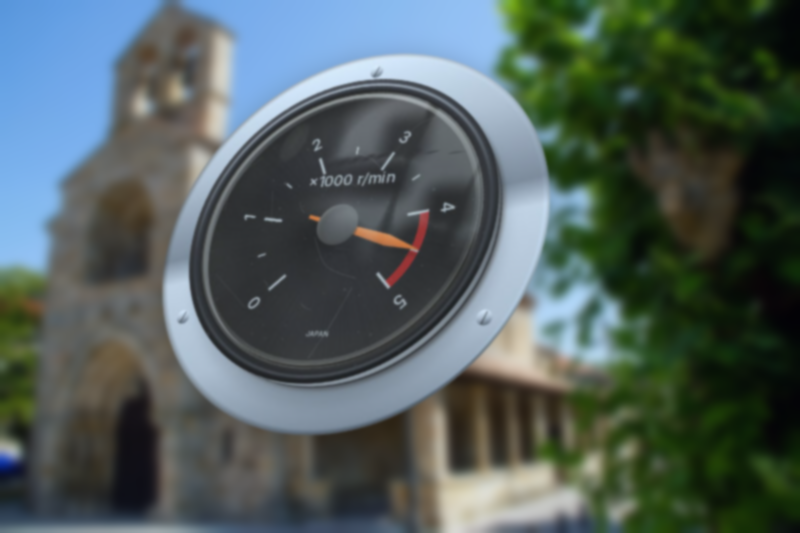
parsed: 4500 rpm
